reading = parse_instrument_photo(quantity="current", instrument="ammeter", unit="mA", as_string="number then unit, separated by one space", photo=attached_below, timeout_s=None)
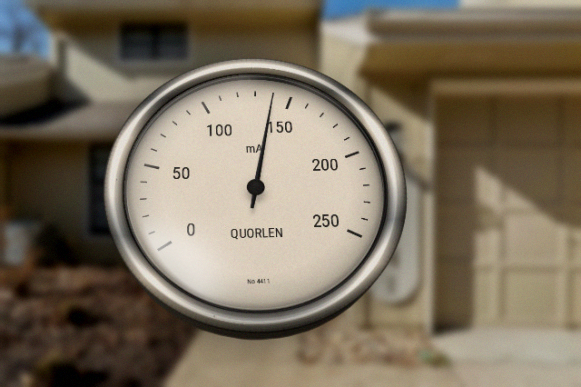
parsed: 140 mA
